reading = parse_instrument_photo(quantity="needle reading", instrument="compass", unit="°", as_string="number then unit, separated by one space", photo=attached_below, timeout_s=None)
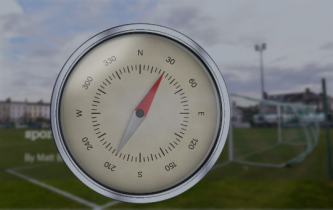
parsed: 30 °
